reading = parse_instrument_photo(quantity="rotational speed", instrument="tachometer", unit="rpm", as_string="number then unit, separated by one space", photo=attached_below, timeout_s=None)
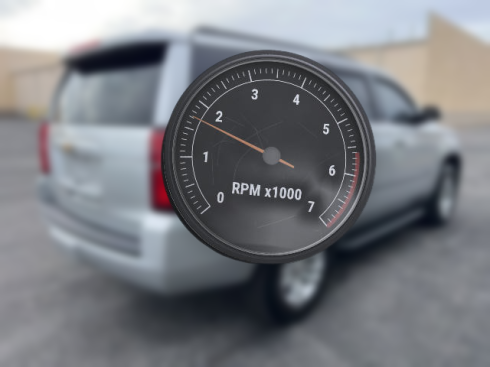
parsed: 1700 rpm
